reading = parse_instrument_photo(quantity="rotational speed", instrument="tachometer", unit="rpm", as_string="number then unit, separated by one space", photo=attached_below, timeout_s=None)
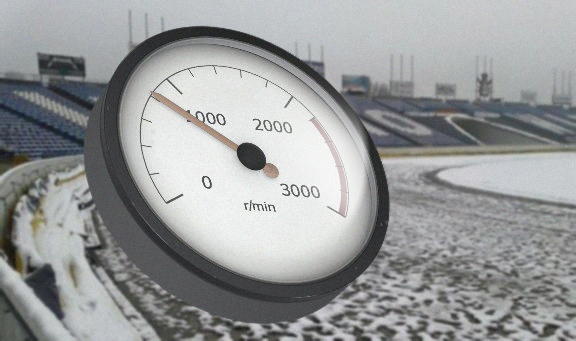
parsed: 800 rpm
